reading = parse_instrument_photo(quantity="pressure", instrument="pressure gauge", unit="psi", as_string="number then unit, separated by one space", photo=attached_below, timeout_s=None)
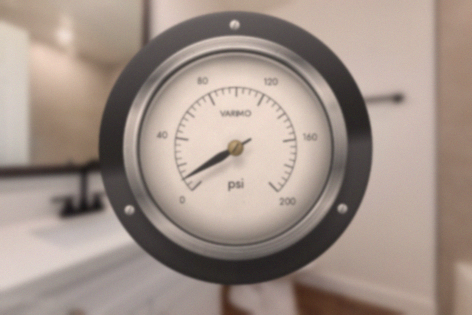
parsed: 10 psi
